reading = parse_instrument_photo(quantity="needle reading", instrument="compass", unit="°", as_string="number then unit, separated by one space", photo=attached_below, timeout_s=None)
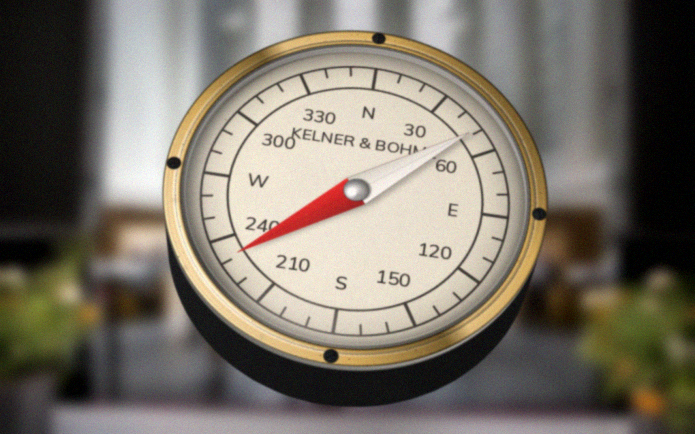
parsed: 230 °
